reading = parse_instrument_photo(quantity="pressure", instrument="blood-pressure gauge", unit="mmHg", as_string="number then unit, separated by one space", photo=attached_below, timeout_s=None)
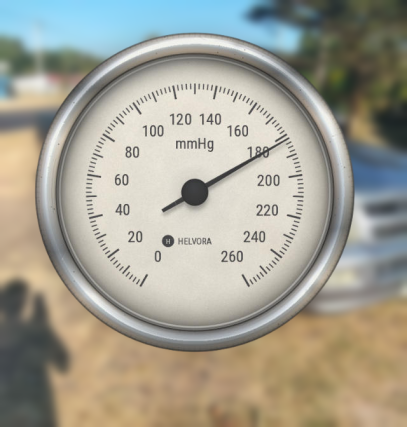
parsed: 182 mmHg
